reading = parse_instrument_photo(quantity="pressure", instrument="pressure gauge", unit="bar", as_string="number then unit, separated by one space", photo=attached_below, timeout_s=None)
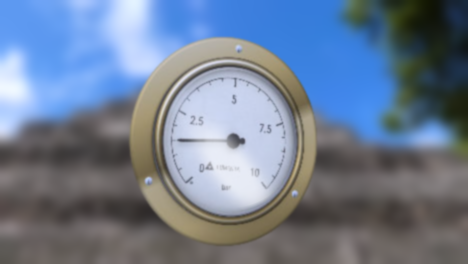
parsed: 1.5 bar
